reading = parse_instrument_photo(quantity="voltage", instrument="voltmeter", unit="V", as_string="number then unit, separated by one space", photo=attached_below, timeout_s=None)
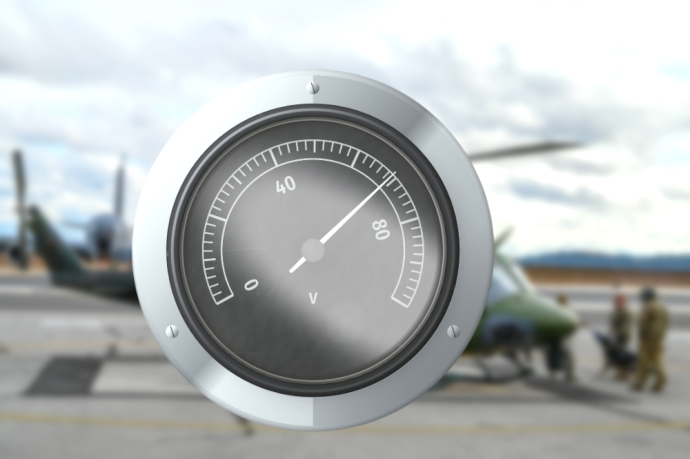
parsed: 69 V
